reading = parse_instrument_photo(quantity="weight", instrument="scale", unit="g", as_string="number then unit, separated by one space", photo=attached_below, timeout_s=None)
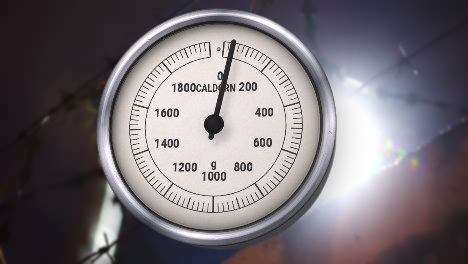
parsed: 40 g
